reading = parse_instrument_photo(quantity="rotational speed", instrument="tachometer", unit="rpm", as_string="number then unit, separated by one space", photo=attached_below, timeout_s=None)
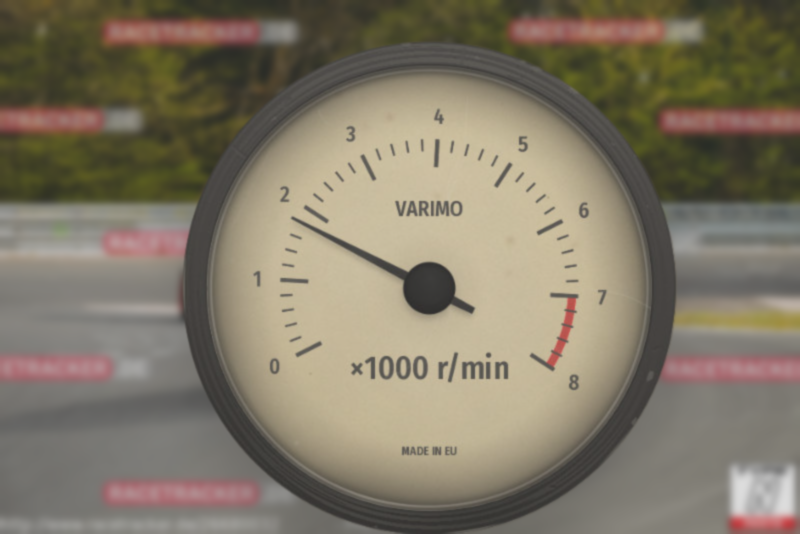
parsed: 1800 rpm
